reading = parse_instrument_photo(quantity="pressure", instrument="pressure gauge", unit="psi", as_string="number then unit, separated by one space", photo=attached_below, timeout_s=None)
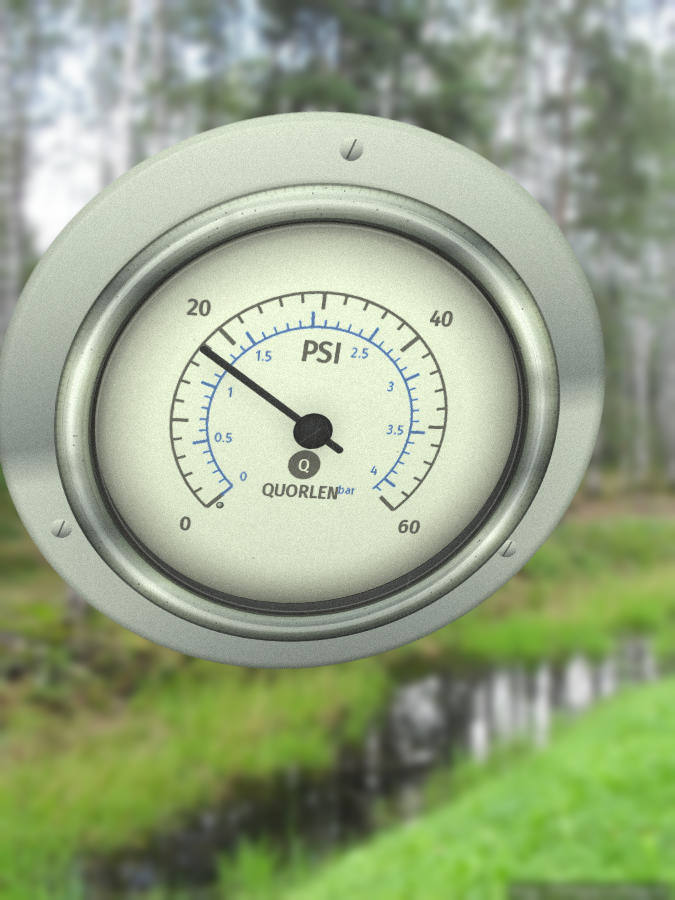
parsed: 18 psi
